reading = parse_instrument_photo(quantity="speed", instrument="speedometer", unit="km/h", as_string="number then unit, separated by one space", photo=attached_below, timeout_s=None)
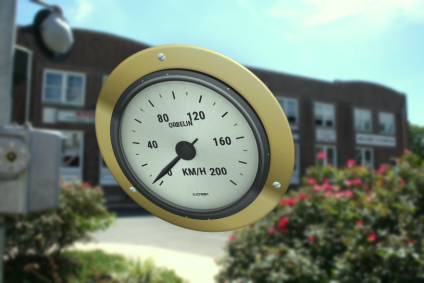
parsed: 5 km/h
